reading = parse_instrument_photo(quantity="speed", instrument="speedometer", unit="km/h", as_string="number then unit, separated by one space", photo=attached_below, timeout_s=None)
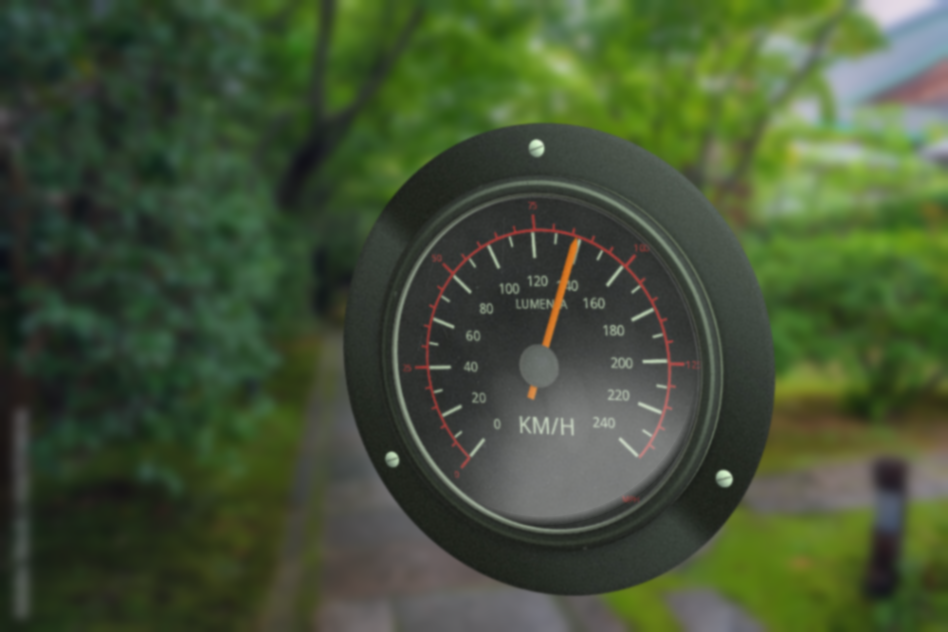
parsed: 140 km/h
